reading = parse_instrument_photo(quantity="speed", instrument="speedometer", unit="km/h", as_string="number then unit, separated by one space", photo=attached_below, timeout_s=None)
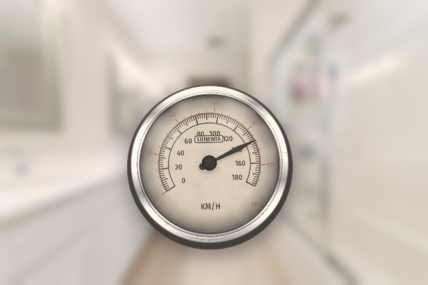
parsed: 140 km/h
